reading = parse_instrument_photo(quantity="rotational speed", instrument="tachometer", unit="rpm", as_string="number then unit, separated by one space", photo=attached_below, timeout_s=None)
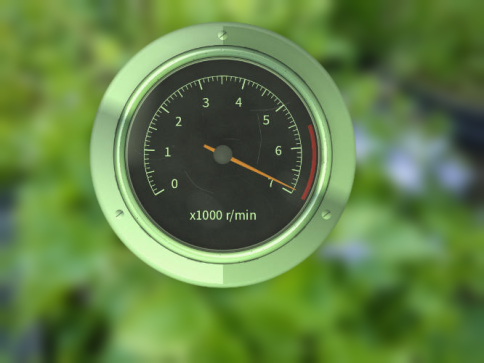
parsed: 6900 rpm
